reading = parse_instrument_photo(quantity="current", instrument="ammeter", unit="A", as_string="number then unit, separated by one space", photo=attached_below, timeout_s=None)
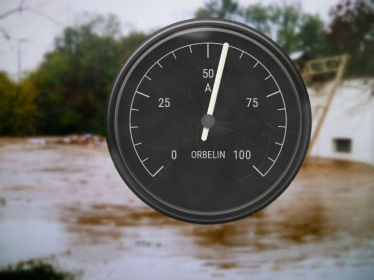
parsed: 55 A
